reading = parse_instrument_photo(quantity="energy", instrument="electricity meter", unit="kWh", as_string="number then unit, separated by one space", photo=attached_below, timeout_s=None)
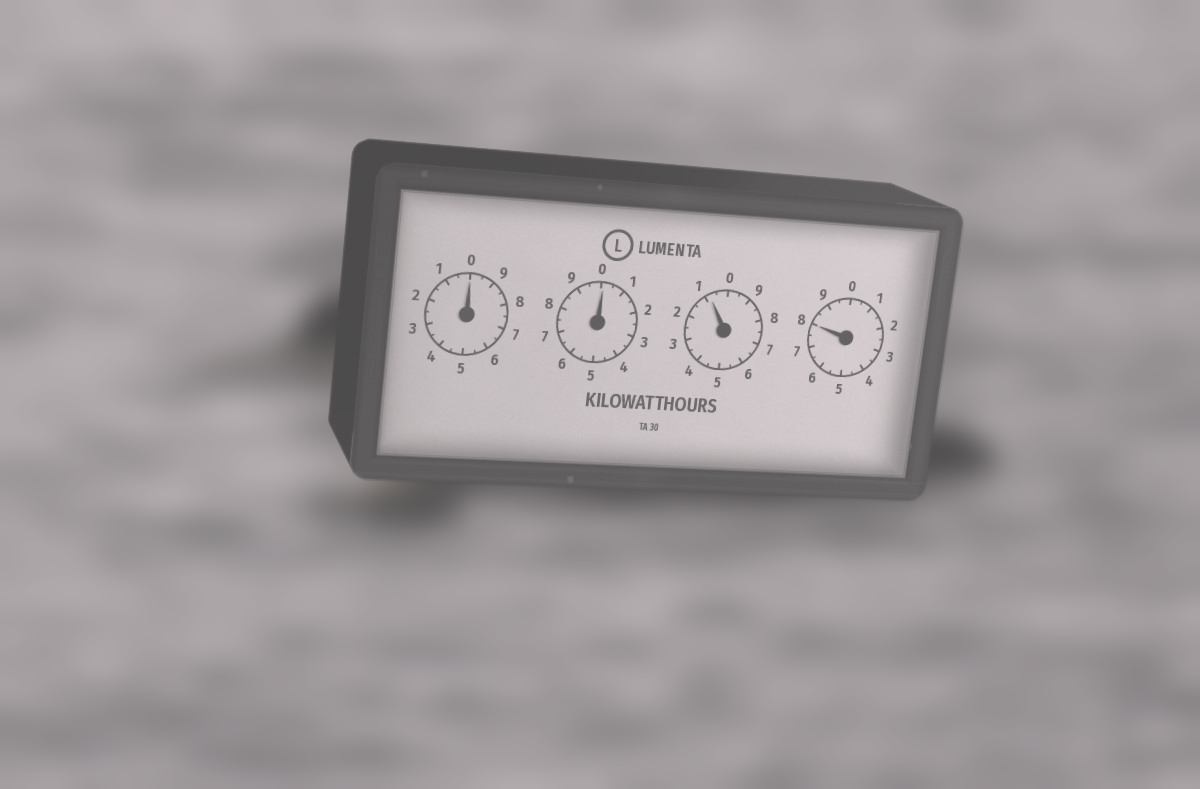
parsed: 8 kWh
